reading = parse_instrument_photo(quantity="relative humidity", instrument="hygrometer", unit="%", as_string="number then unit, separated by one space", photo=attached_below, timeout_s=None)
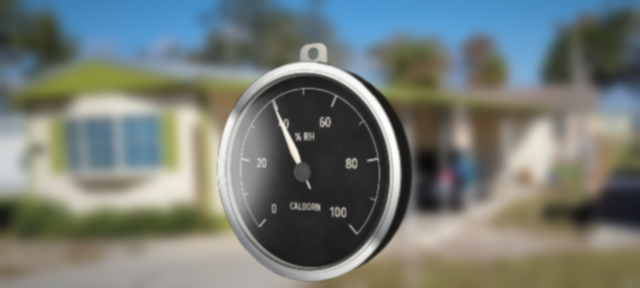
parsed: 40 %
